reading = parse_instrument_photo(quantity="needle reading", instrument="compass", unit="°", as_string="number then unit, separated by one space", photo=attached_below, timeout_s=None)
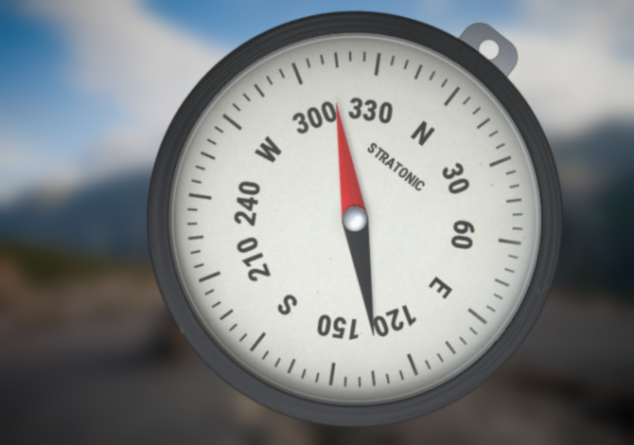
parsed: 312.5 °
